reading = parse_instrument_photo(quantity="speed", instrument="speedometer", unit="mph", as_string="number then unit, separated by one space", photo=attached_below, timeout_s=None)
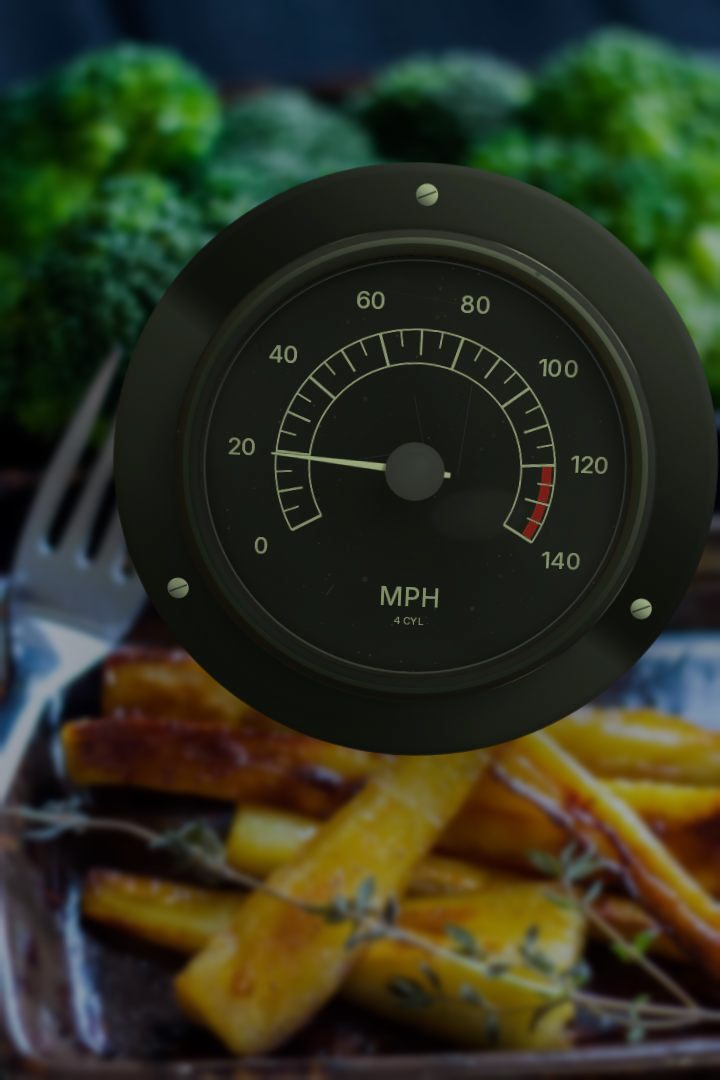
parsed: 20 mph
